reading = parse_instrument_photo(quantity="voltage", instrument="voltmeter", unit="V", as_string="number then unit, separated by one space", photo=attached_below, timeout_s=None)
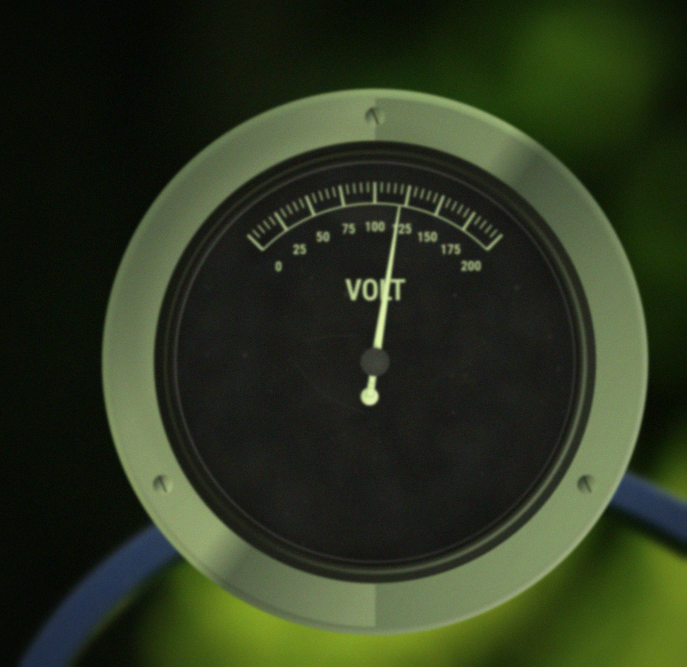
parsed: 120 V
